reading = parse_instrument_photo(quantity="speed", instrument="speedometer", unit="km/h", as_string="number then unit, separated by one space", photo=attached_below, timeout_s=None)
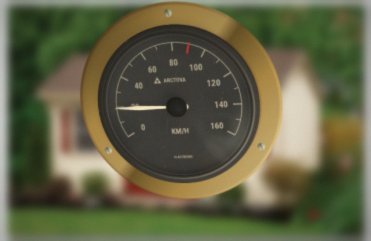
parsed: 20 km/h
